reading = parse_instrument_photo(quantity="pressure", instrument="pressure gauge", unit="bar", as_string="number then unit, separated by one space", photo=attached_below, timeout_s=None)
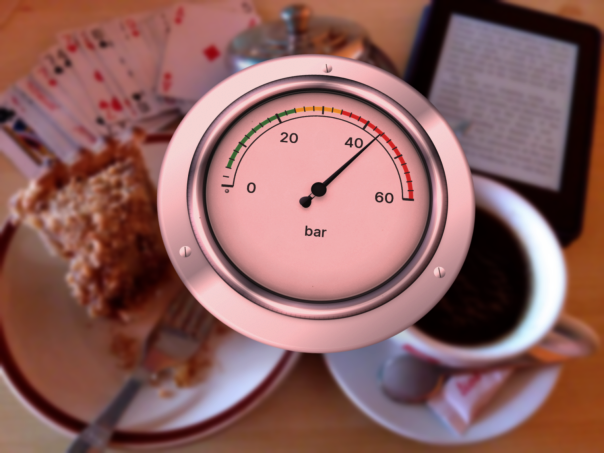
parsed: 44 bar
